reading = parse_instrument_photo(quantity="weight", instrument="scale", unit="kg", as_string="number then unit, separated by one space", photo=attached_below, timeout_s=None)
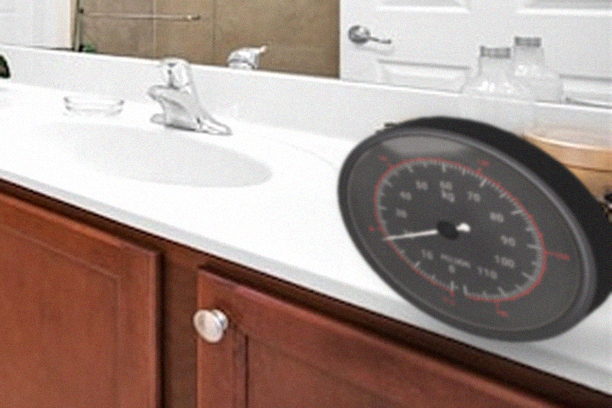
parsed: 20 kg
